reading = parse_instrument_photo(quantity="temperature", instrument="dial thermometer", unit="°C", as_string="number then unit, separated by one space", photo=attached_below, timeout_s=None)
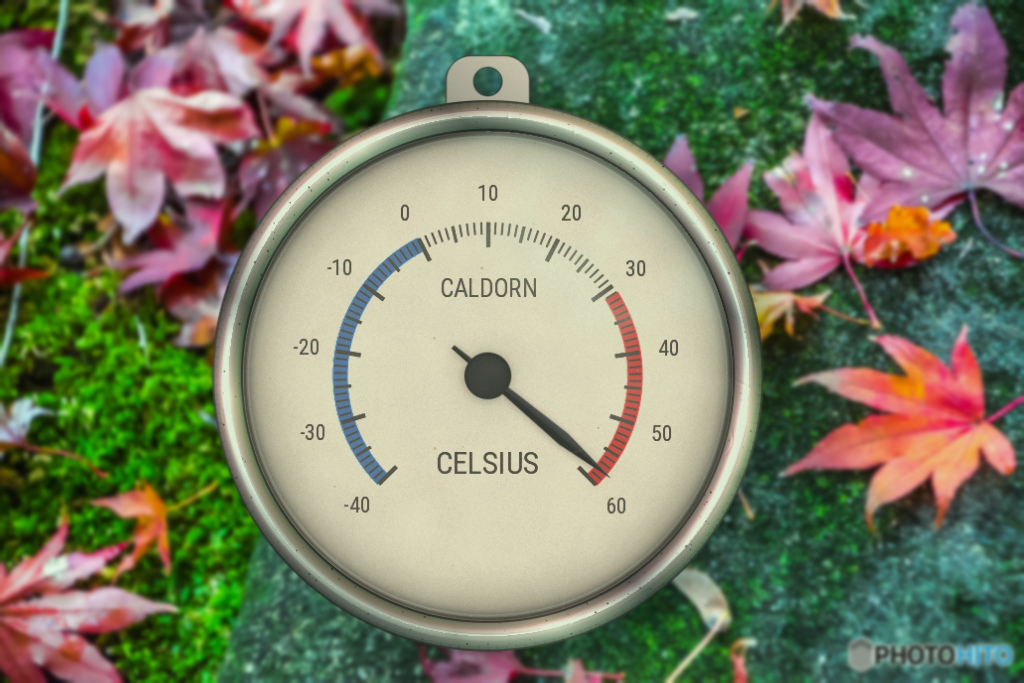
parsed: 58 °C
